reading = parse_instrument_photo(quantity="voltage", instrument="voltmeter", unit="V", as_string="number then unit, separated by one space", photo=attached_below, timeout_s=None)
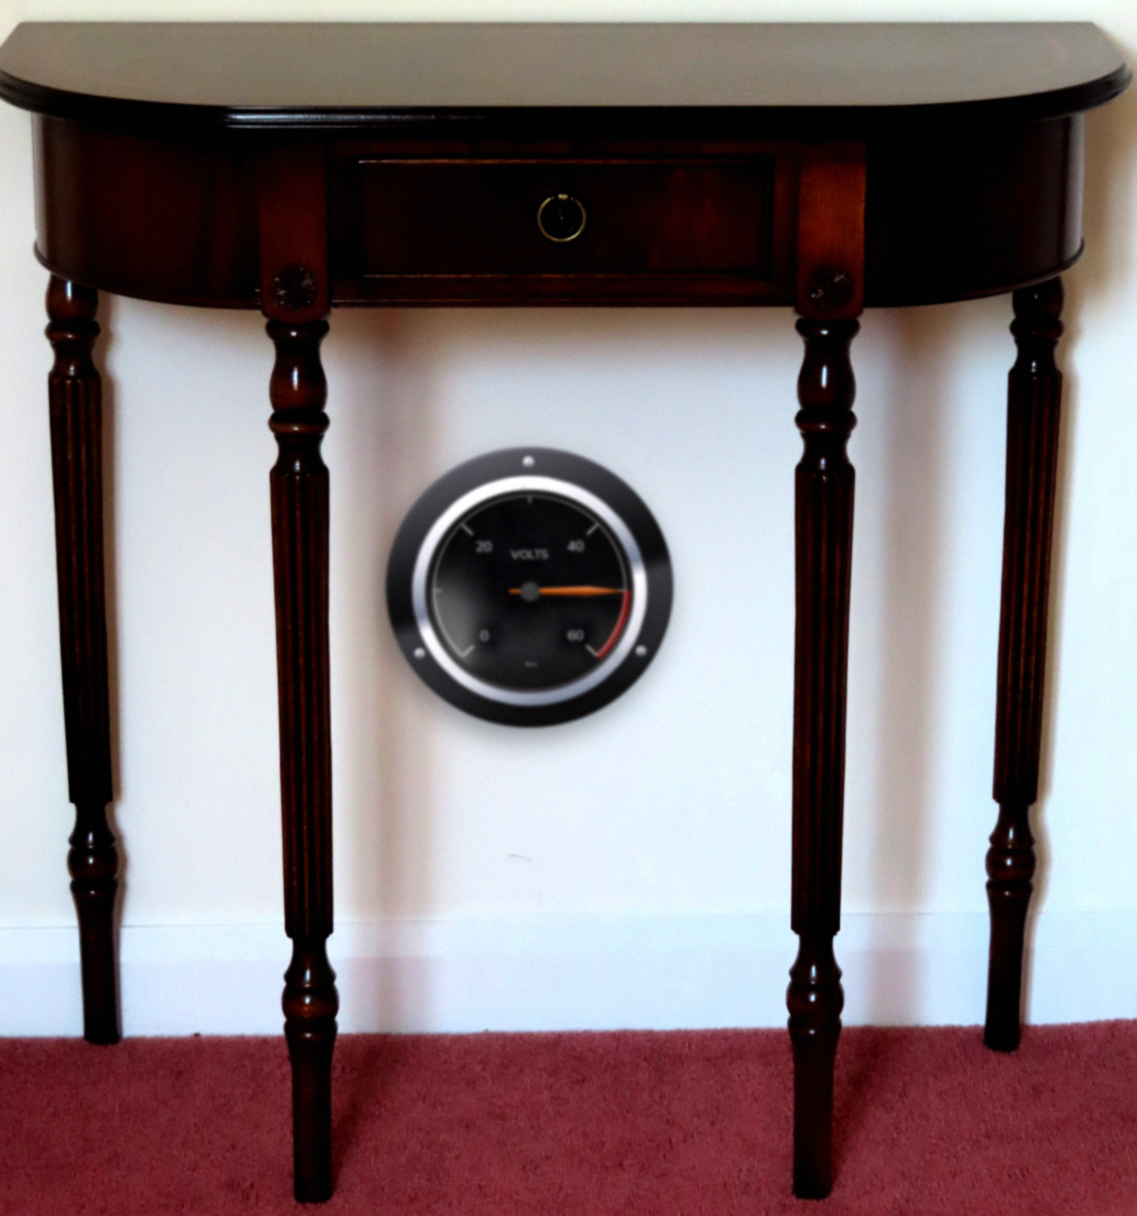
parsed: 50 V
